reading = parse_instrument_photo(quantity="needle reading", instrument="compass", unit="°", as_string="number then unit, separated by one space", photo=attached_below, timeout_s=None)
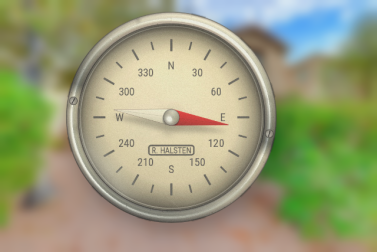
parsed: 97.5 °
